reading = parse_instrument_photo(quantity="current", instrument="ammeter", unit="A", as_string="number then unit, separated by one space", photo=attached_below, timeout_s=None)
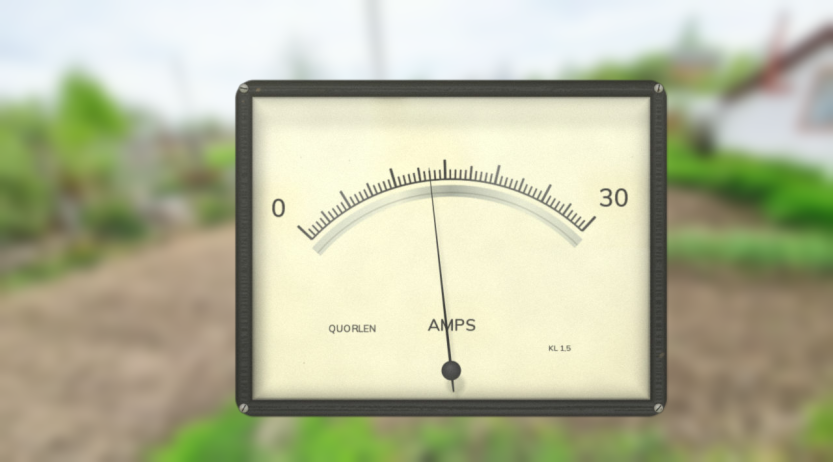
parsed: 13.5 A
